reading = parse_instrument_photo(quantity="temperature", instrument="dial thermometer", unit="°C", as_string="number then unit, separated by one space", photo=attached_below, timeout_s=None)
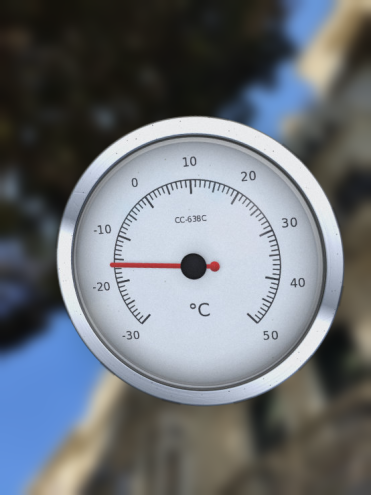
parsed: -16 °C
